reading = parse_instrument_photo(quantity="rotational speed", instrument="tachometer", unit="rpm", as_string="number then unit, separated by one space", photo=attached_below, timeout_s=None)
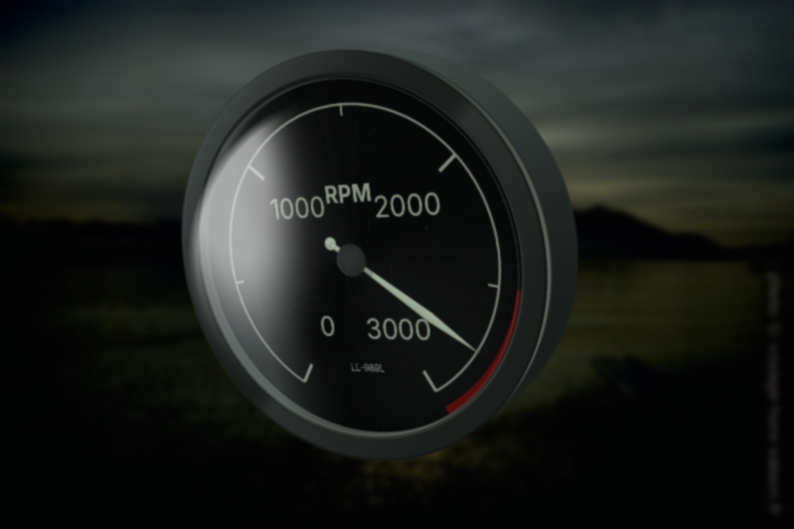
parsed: 2750 rpm
